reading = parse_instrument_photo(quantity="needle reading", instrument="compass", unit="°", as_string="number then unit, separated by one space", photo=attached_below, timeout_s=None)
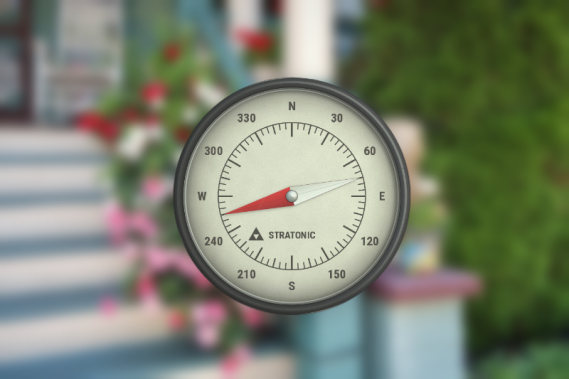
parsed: 255 °
